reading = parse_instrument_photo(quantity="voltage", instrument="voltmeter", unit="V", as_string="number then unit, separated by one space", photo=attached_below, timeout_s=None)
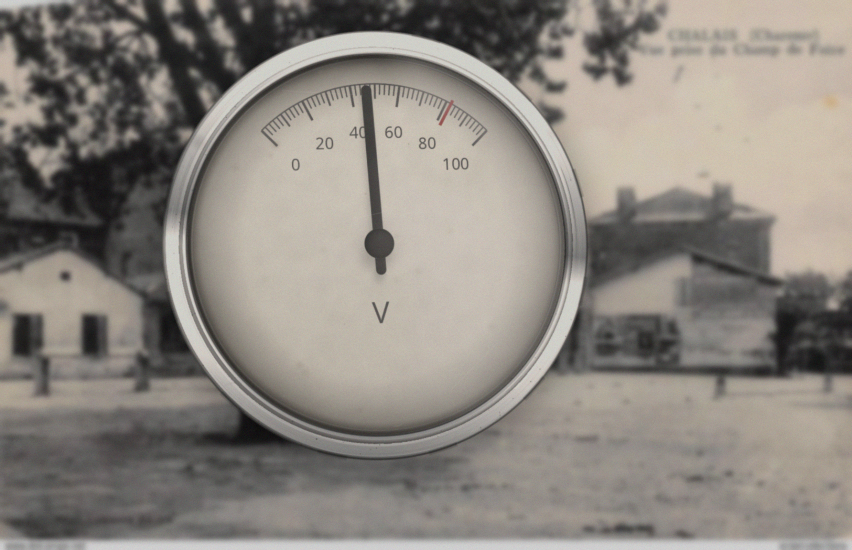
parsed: 46 V
